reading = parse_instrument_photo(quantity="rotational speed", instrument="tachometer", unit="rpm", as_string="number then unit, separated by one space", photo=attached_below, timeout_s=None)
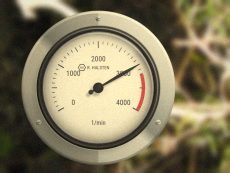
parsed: 3000 rpm
